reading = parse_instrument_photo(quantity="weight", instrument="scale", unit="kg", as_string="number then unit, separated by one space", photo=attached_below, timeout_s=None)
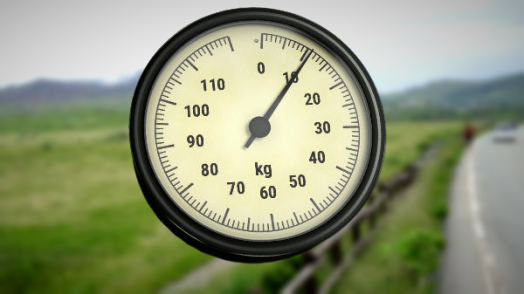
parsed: 11 kg
